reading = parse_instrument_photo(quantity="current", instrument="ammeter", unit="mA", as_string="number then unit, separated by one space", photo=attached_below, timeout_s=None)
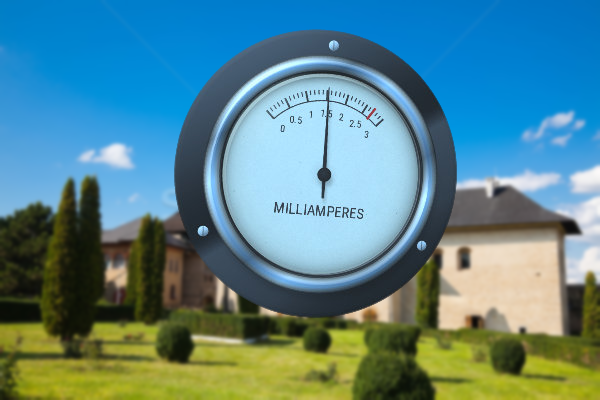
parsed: 1.5 mA
